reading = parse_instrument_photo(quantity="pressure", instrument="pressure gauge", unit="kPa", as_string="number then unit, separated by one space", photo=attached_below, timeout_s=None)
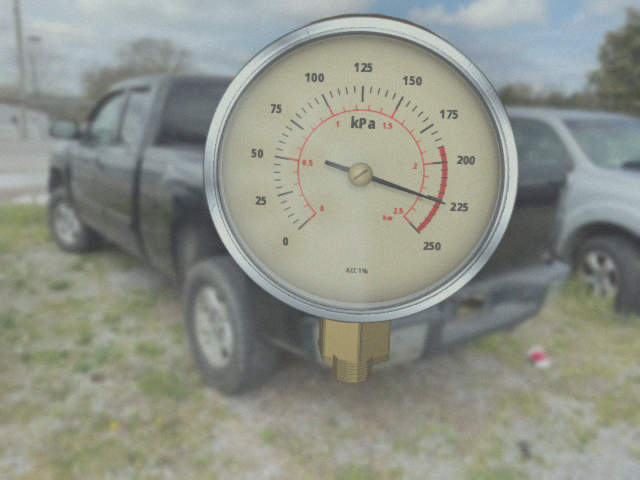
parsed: 225 kPa
